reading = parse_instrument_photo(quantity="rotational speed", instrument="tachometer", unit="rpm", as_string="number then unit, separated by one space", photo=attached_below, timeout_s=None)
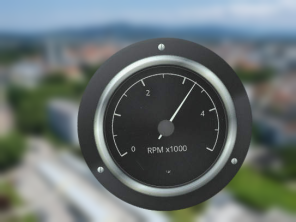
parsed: 3250 rpm
